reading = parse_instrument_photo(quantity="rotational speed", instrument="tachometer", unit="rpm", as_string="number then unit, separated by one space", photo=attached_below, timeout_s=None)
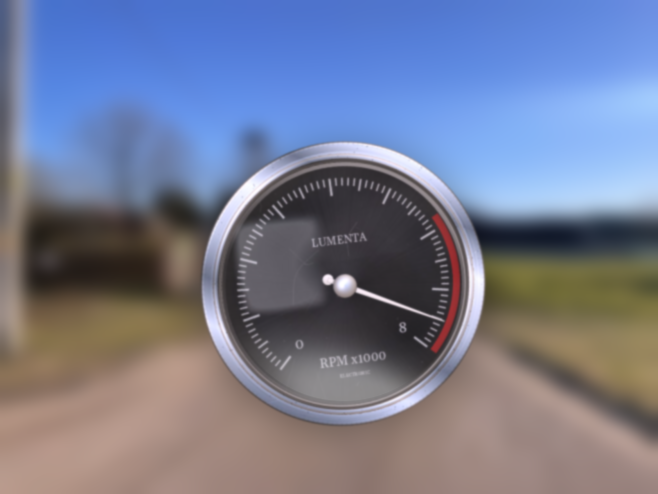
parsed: 7500 rpm
